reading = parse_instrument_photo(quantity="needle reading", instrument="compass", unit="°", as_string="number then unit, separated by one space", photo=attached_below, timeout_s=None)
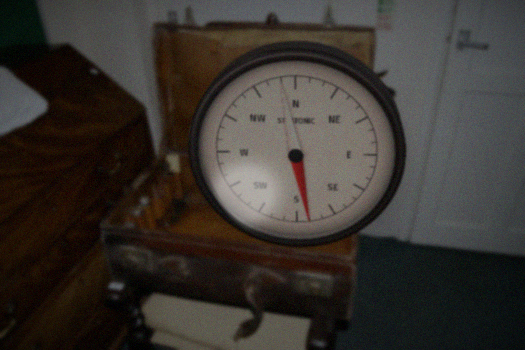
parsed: 170 °
